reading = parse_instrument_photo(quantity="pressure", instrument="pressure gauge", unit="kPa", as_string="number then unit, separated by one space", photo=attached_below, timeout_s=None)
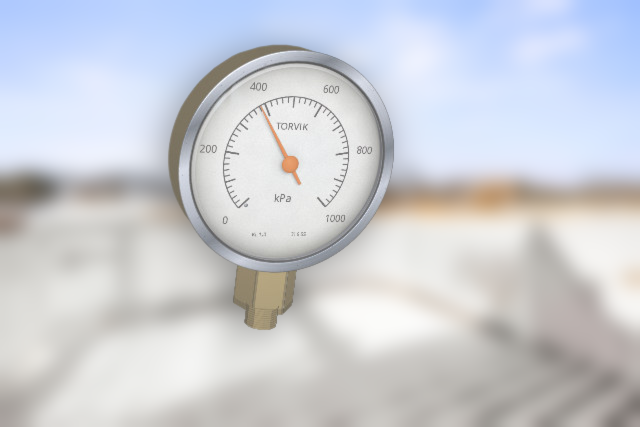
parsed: 380 kPa
